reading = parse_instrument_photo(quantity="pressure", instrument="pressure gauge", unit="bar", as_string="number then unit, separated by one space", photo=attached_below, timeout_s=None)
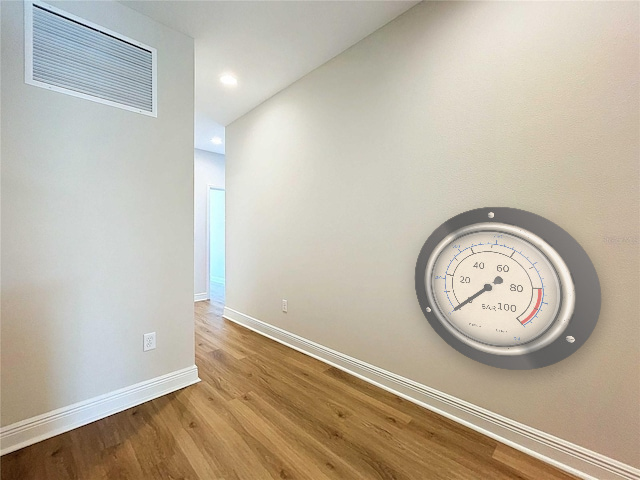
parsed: 0 bar
